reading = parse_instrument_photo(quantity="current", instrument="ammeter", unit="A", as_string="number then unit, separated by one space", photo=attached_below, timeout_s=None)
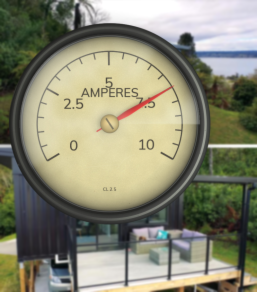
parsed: 7.5 A
